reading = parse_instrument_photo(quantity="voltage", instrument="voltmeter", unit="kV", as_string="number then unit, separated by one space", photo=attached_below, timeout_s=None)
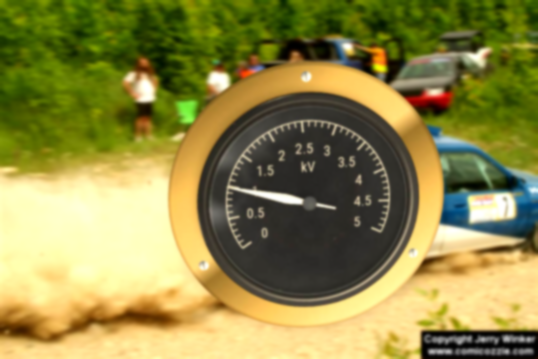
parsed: 1 kV
